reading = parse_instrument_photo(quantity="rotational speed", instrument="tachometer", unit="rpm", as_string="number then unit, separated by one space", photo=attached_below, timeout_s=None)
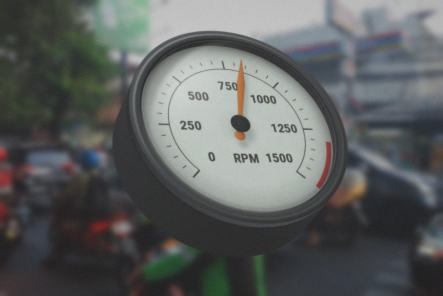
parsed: 825 rpm
